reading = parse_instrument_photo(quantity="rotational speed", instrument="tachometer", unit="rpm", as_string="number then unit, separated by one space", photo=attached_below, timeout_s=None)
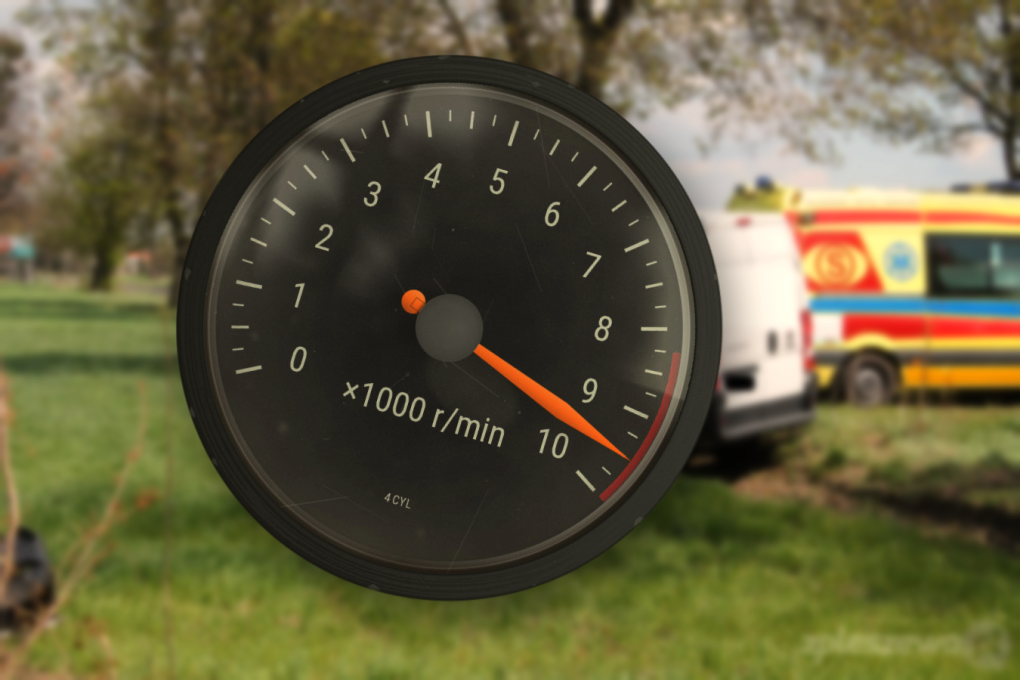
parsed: 9500 rpm
